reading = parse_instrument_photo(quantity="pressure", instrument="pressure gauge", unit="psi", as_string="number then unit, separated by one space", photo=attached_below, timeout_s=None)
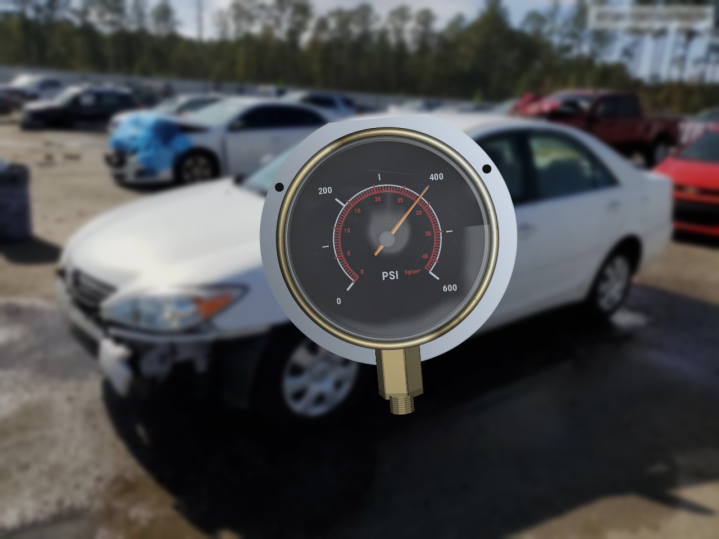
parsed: 400 psi
